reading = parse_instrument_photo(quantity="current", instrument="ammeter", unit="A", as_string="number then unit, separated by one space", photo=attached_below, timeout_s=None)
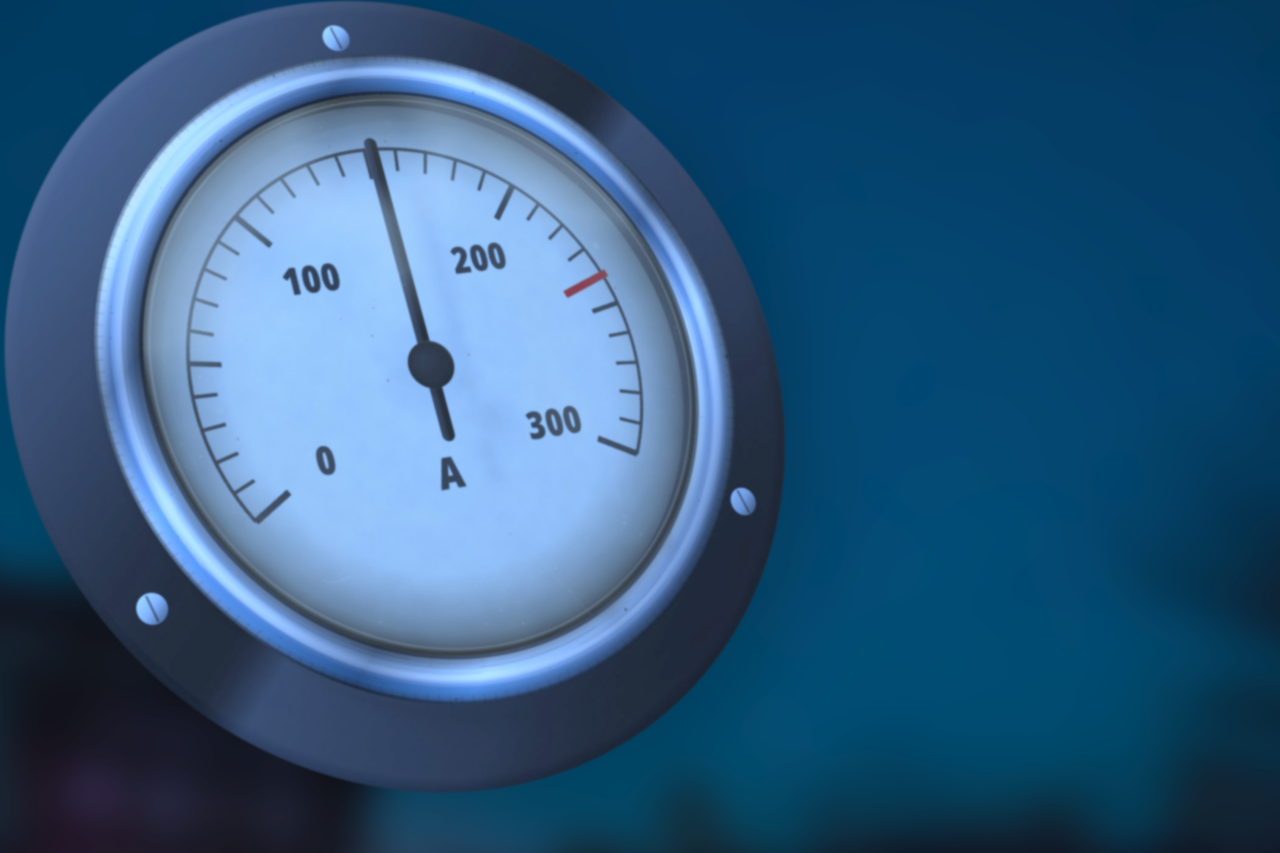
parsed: 150 A
